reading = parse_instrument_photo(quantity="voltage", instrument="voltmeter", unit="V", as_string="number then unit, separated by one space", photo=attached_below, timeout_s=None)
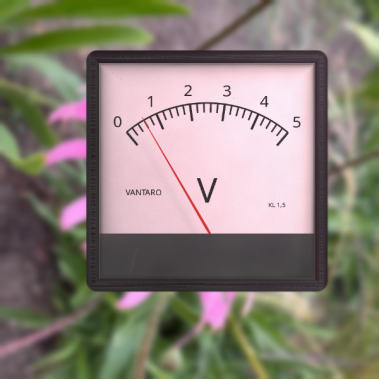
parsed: 0.6 V
